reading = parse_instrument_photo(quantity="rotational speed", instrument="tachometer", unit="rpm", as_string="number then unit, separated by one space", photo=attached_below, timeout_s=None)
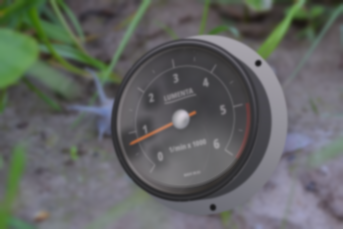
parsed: 750 rpm
